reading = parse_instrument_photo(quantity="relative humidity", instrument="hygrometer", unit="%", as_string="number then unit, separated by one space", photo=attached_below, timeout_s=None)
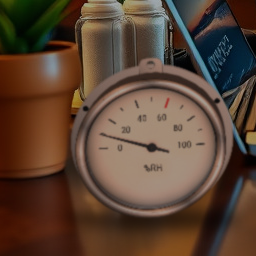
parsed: 10 %
